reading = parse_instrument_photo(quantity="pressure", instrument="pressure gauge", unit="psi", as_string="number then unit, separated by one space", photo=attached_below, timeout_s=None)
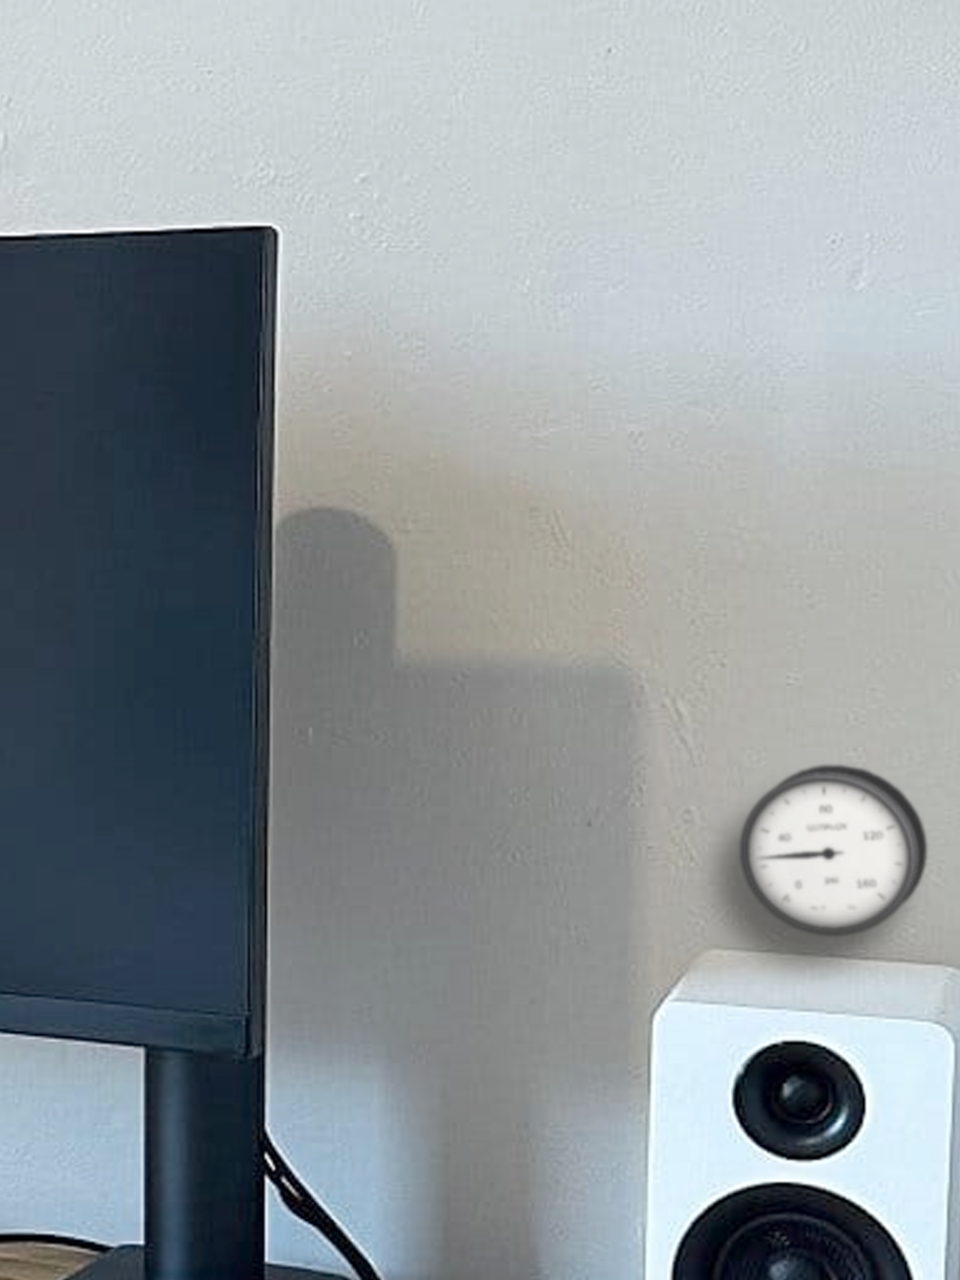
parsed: 25 psi
